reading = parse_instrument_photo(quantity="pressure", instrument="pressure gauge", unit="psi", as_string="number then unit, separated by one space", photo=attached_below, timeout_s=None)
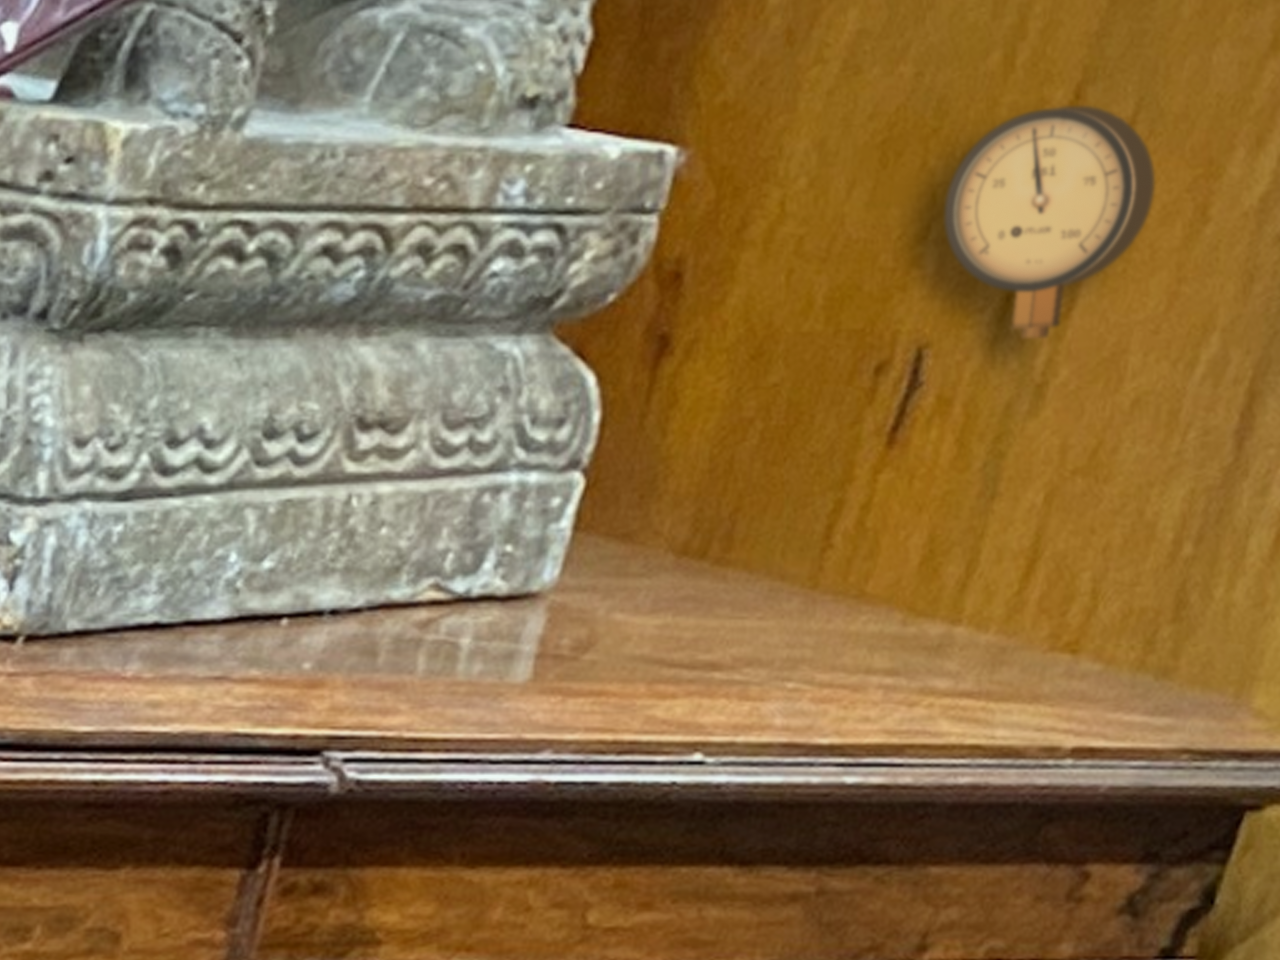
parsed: 45 psi
